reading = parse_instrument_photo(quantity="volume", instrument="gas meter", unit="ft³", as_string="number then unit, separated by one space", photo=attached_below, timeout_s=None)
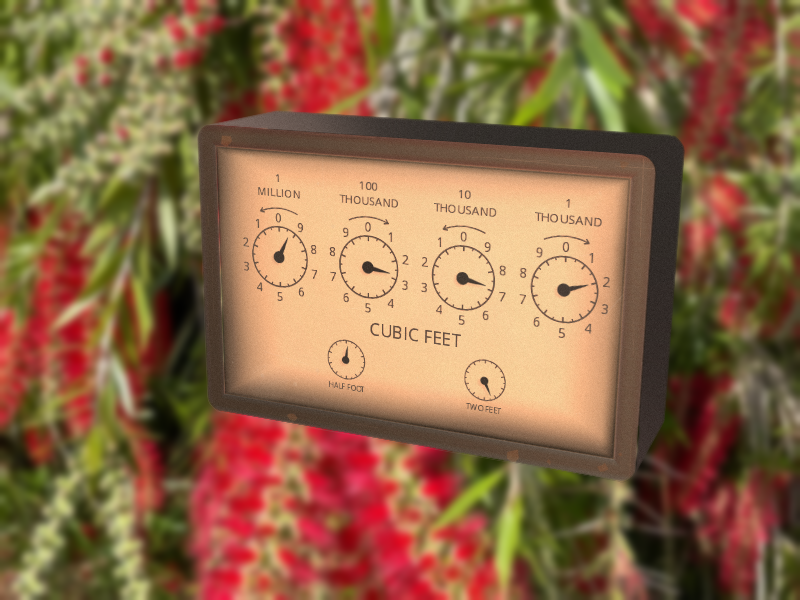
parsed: 927200 ft³
